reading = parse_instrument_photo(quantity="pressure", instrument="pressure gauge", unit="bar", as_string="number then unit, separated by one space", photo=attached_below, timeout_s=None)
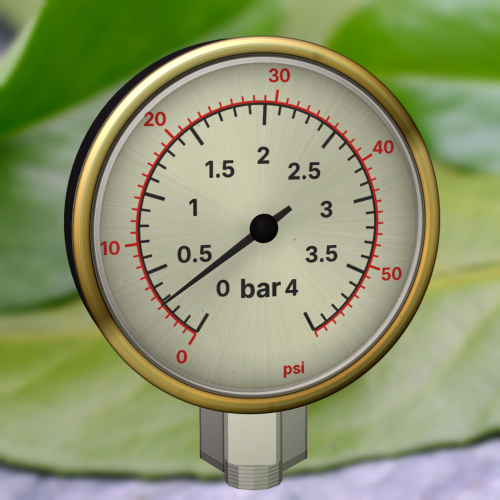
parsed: 0.3 bar
